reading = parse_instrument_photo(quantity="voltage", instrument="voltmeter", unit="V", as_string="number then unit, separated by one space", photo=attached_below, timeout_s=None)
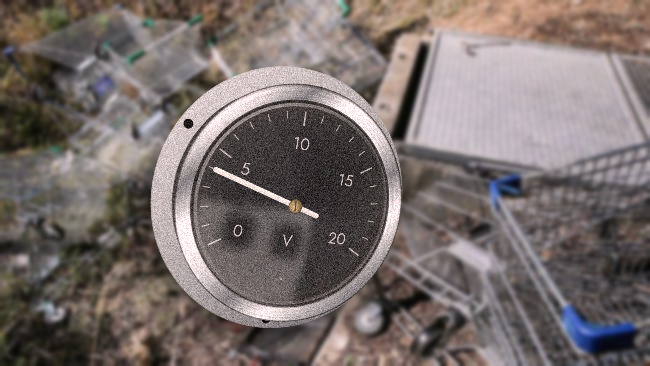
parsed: 4 V
